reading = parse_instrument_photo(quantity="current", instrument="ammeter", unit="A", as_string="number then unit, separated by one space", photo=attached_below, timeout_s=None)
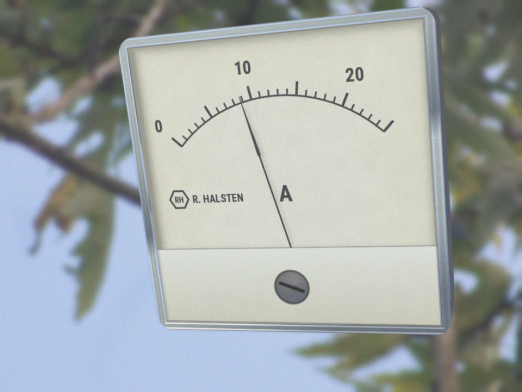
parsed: 9 A
